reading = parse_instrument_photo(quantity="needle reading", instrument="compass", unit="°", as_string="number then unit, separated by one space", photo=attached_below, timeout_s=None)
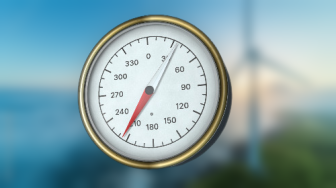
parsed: 215 °
